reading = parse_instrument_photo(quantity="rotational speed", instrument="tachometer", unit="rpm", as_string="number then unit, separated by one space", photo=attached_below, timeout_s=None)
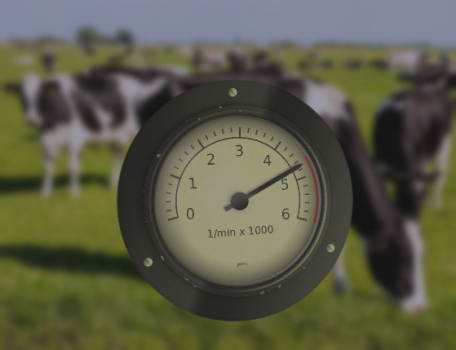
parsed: 4700 rpm
